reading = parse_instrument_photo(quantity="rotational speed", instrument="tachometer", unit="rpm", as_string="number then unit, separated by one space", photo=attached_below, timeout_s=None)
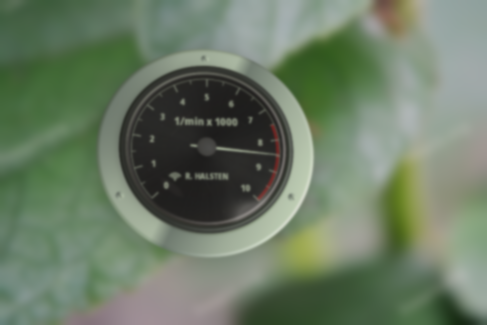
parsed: 8500 rpm
